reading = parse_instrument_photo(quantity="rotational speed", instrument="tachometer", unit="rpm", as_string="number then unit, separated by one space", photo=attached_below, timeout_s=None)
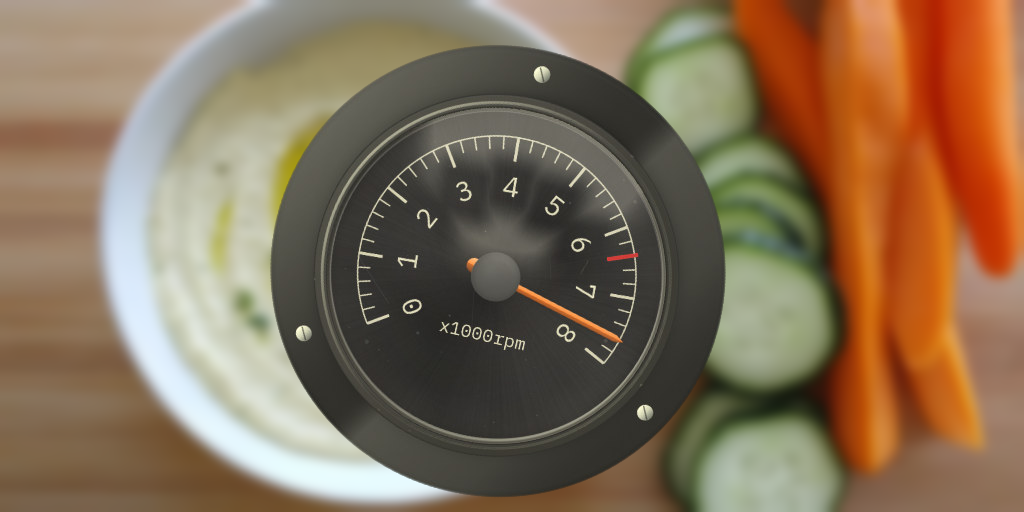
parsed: 7600 rpm
